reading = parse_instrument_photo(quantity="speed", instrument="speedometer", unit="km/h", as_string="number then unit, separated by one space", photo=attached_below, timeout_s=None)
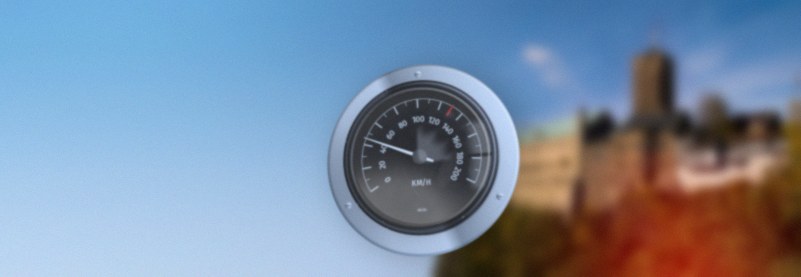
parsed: 45 km/h
